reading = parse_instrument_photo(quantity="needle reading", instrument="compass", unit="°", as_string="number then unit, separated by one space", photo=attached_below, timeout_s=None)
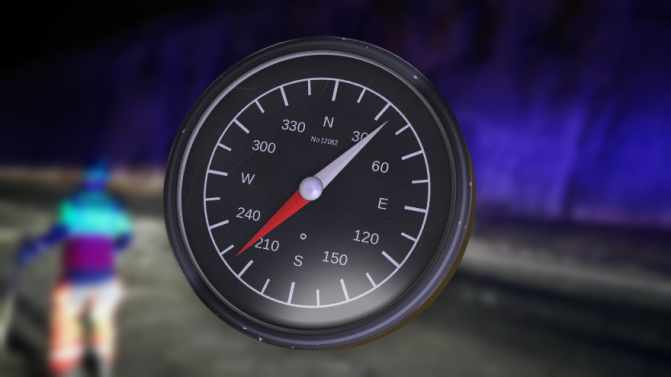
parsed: 217.5 °
